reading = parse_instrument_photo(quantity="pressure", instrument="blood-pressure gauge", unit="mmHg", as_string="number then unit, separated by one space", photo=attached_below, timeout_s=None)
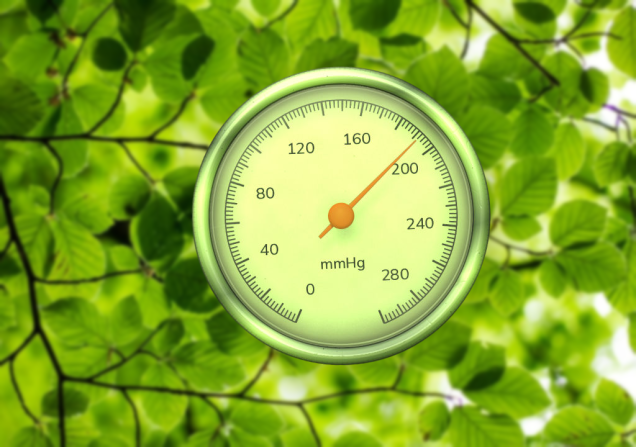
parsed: 192 mmHg
